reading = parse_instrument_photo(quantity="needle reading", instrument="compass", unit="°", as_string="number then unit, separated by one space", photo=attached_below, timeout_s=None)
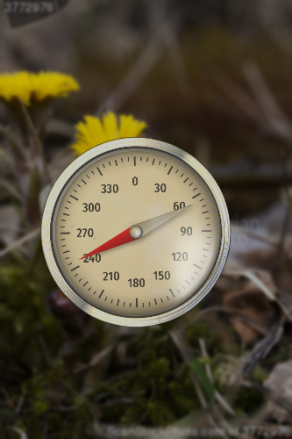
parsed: 245 °
